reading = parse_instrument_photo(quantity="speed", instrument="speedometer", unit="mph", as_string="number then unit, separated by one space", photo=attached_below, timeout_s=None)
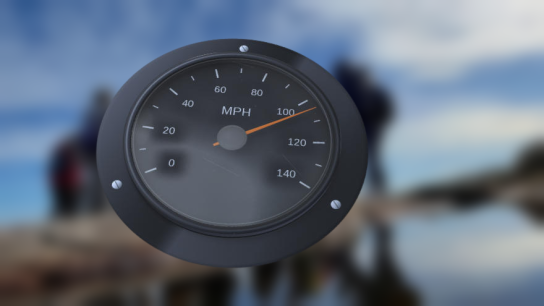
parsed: 105 mph
